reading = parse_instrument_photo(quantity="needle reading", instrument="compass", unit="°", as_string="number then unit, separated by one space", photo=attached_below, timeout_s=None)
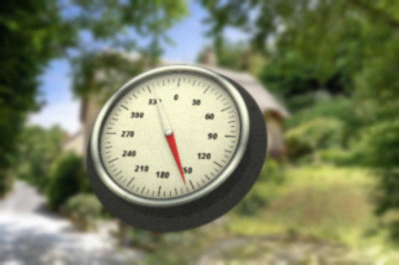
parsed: 155 °
